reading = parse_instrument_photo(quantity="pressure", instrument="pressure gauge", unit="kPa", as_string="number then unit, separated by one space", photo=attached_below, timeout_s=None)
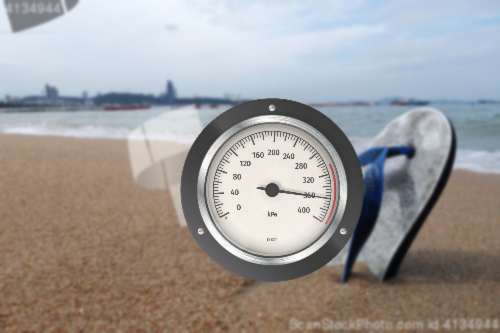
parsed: 360 kPa
